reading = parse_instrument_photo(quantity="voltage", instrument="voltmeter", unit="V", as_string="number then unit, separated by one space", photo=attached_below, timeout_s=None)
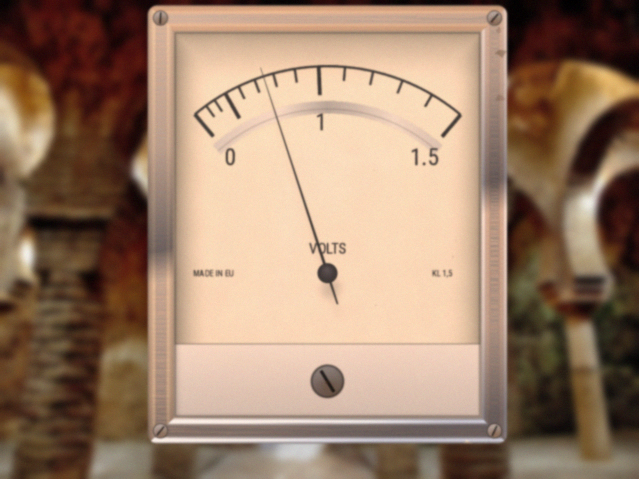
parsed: 0.75 V
